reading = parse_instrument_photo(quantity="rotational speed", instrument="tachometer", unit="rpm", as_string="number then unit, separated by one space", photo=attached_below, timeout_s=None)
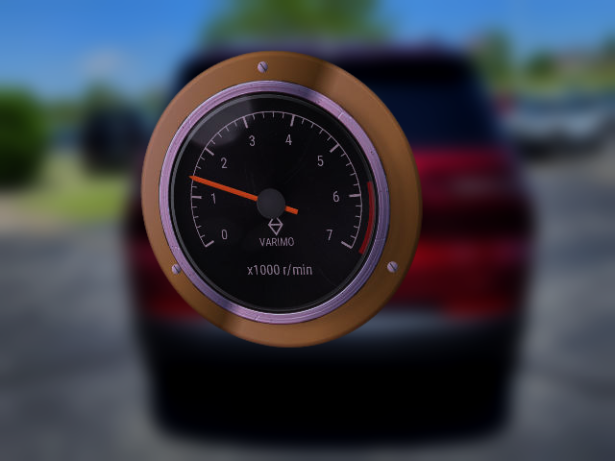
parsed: 1400 rpm
